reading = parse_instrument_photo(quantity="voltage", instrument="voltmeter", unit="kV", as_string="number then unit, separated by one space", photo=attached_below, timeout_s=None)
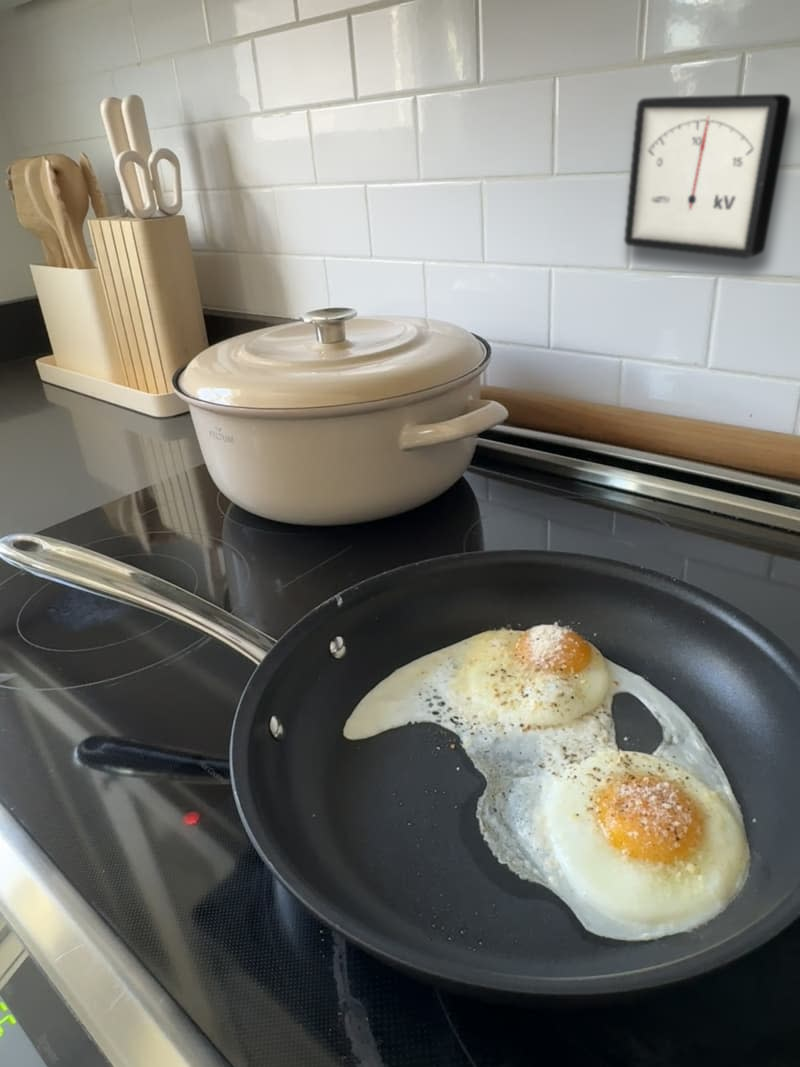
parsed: 11 kV
